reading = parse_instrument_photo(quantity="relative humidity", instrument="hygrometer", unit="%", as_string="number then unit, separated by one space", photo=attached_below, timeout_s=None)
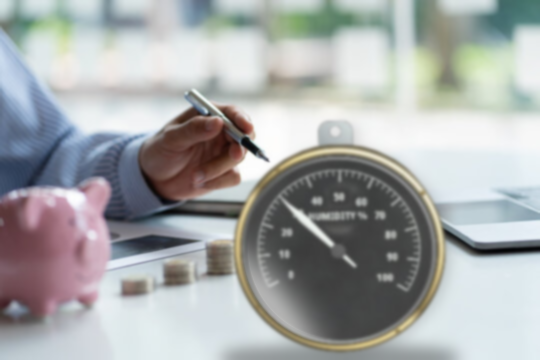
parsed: 30 %
